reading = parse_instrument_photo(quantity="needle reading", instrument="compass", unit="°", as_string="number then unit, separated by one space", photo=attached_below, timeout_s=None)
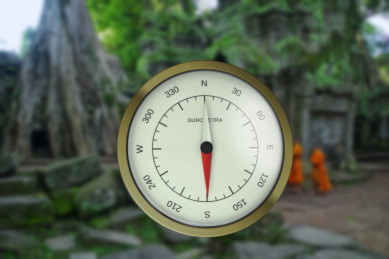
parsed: 180 °
